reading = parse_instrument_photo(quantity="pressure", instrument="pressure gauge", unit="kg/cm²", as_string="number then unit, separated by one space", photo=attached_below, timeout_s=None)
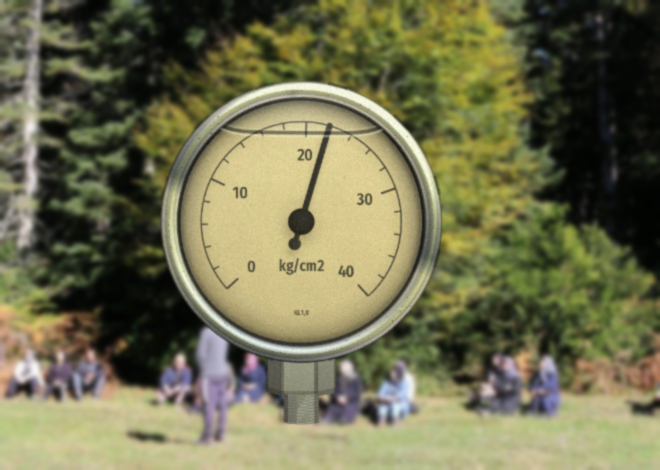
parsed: 22 kg/cm²
